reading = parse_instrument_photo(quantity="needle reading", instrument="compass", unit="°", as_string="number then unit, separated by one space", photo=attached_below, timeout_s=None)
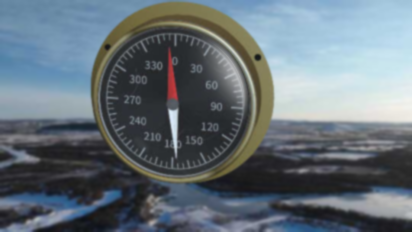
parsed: 355 °
